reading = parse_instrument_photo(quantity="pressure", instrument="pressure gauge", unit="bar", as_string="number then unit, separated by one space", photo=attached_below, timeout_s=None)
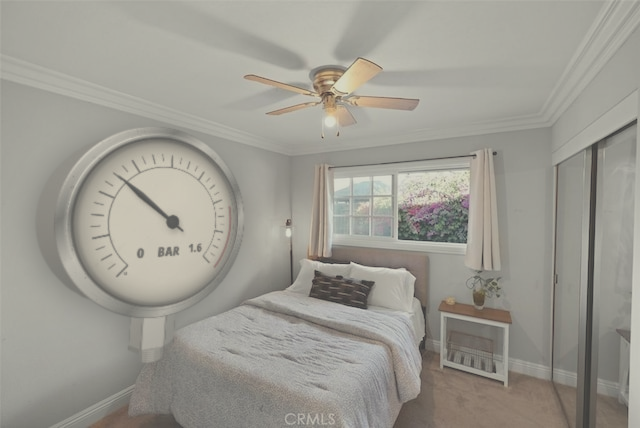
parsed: 0.5 bar
